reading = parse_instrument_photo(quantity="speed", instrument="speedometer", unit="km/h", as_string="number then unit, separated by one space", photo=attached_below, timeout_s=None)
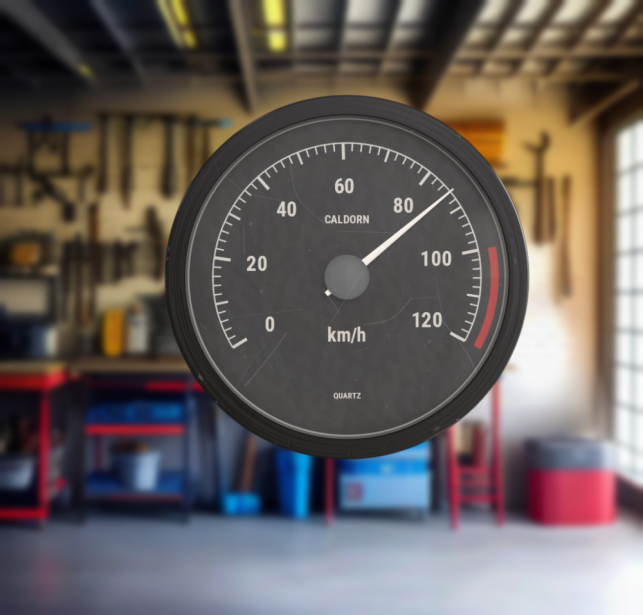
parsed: 86 km/h
